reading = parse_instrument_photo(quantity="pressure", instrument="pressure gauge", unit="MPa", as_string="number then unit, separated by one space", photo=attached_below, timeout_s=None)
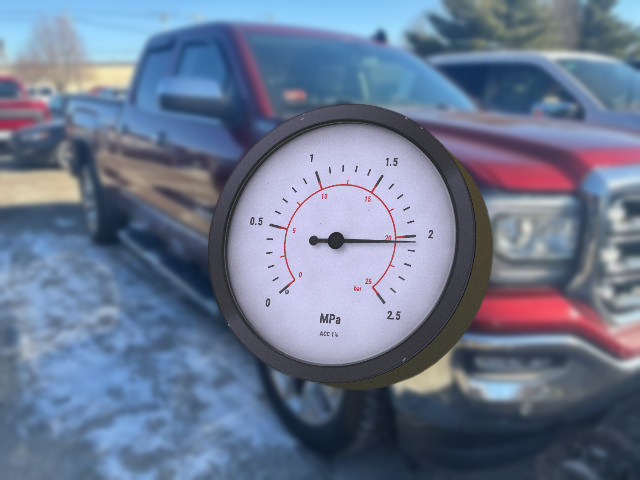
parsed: 2.05 MPa
